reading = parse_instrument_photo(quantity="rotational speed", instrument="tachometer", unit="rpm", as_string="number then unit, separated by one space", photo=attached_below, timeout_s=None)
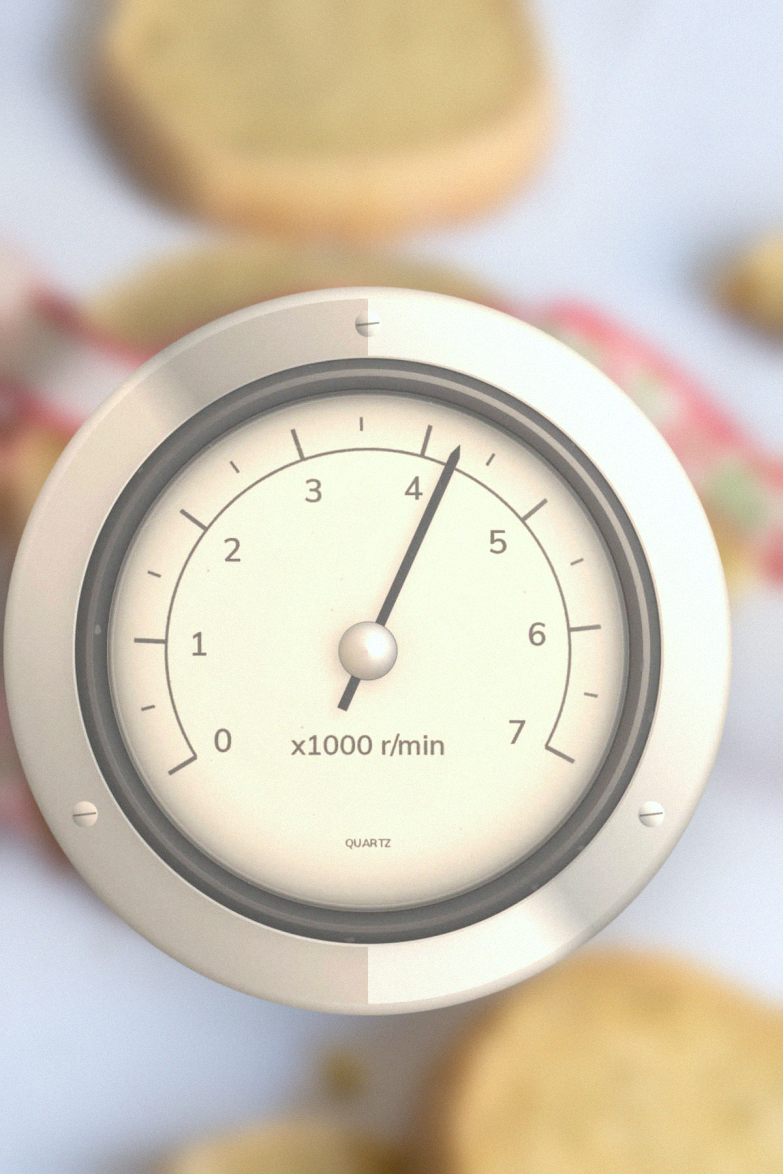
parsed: 4250 rpm
